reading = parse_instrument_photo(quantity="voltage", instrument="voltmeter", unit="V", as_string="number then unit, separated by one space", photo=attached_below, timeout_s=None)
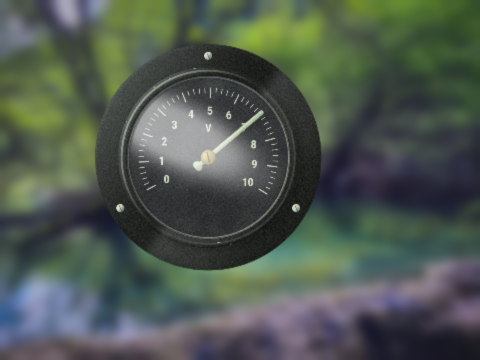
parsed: 7 V
